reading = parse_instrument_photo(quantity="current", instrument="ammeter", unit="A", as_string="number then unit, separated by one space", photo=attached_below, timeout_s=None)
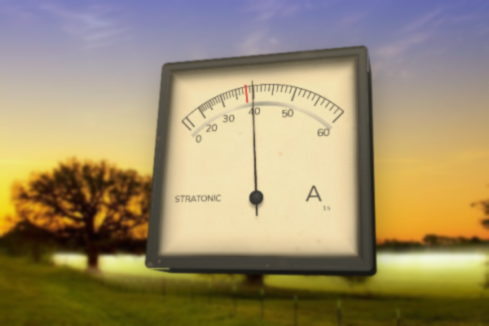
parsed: 40 A
